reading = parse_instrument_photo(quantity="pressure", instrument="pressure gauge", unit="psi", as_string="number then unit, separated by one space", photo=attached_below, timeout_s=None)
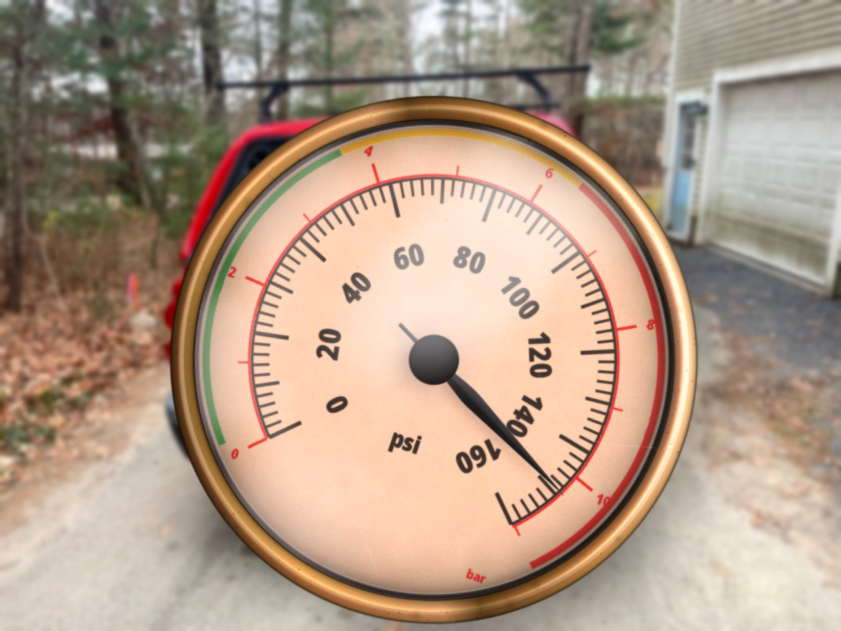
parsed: 149 psi
